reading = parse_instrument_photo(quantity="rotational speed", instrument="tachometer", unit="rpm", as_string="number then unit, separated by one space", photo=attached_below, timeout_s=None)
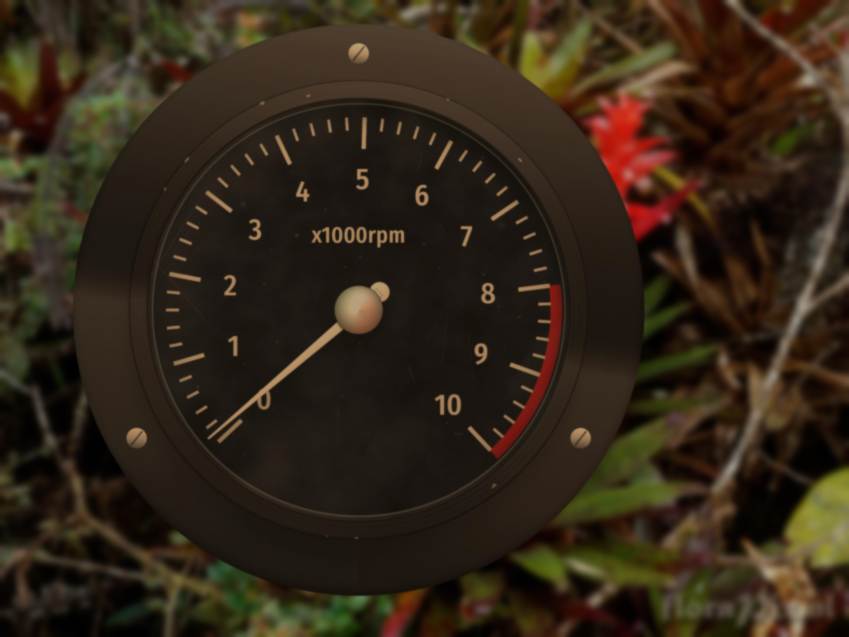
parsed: 100 rpm
